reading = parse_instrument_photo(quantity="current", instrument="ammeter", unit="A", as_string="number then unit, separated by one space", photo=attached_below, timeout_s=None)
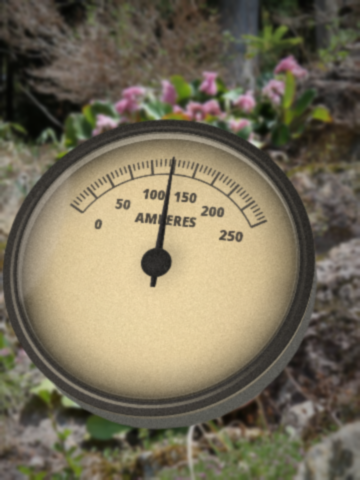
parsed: 125 A
